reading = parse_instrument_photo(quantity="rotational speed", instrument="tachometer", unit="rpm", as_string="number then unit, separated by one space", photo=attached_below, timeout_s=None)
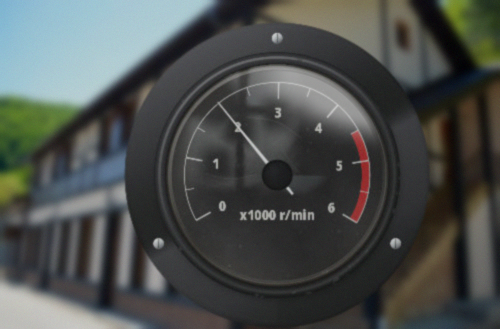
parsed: 2000 rpm
